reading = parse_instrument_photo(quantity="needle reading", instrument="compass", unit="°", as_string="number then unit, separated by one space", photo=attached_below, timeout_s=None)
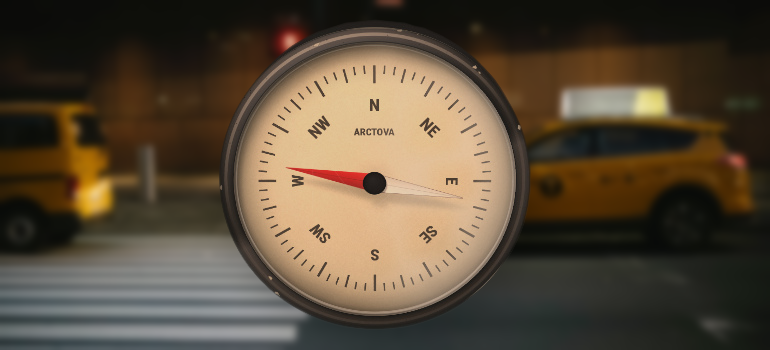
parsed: 280 °
